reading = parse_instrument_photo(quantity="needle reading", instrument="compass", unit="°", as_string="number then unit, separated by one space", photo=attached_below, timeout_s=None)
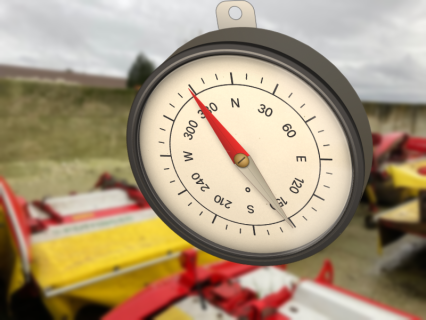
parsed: 330 °
